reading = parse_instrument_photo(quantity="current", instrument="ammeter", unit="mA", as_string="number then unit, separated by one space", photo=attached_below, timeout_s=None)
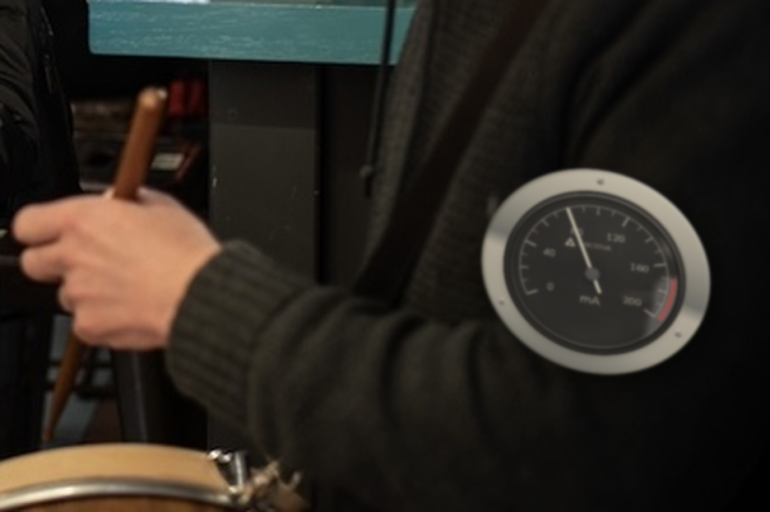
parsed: 80 mA
